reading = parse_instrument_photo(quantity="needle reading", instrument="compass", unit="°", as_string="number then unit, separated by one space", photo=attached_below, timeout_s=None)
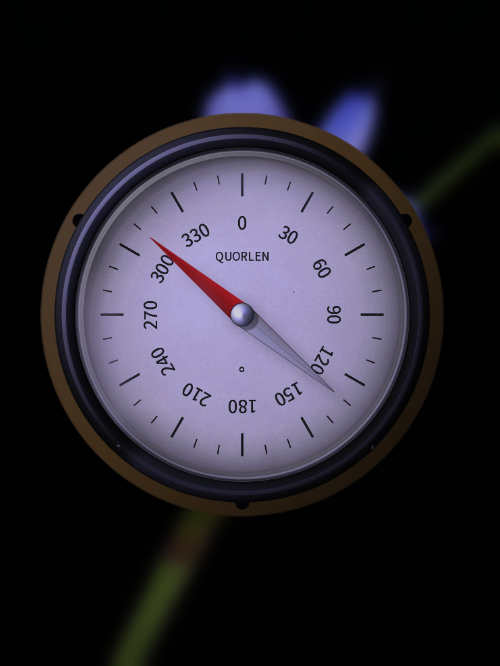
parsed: 310 °
